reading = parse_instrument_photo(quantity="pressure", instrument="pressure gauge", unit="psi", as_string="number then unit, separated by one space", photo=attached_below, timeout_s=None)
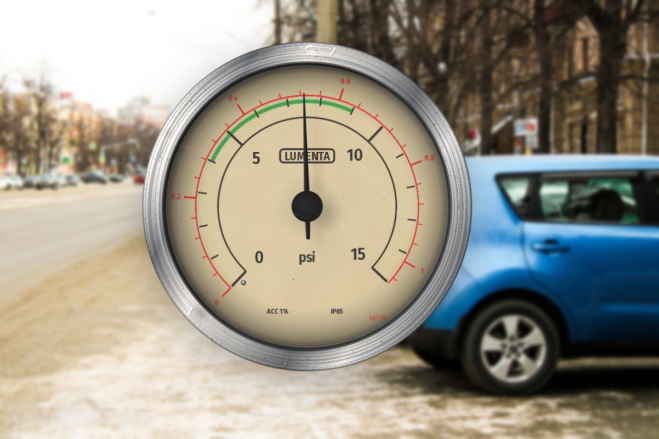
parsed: 7.5 psi
